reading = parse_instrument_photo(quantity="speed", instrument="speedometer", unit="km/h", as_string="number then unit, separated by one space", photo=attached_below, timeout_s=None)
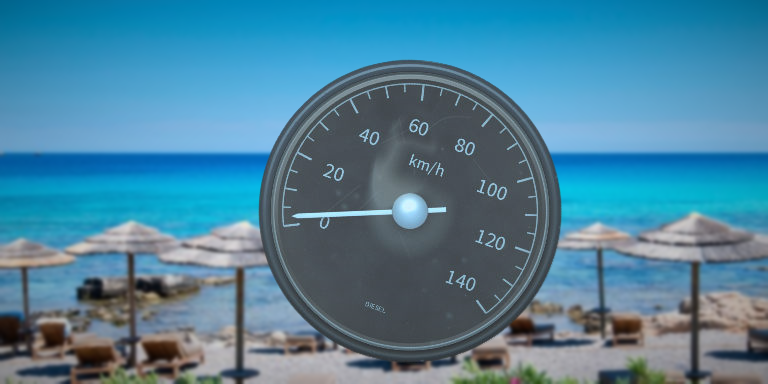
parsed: 2.5 km/h
